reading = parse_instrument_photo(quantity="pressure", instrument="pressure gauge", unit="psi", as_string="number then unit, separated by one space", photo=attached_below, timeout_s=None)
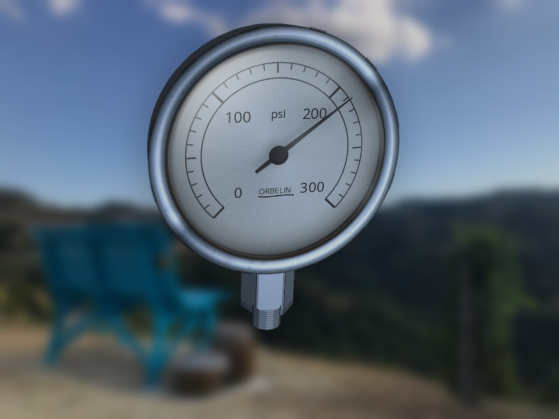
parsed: 210 psi
